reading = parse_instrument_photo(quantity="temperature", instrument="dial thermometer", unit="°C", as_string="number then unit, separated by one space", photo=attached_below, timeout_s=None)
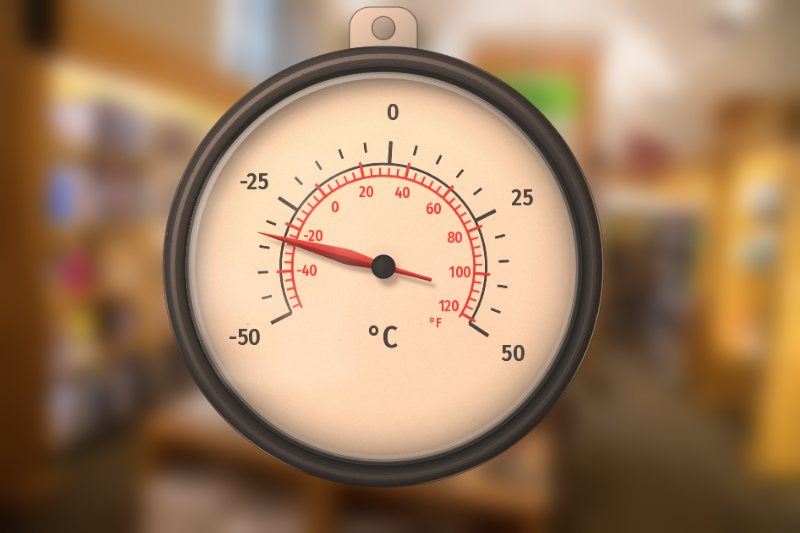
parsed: -32.5 °C
